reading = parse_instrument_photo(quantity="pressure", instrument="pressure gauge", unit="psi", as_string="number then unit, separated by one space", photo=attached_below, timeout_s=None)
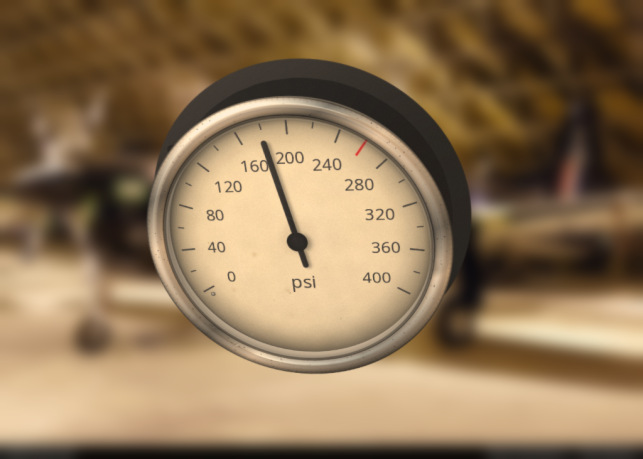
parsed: 180 psi
